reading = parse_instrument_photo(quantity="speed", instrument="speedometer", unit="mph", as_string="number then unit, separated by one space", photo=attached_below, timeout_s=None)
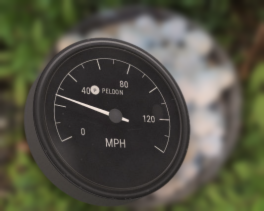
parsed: 25 mph
